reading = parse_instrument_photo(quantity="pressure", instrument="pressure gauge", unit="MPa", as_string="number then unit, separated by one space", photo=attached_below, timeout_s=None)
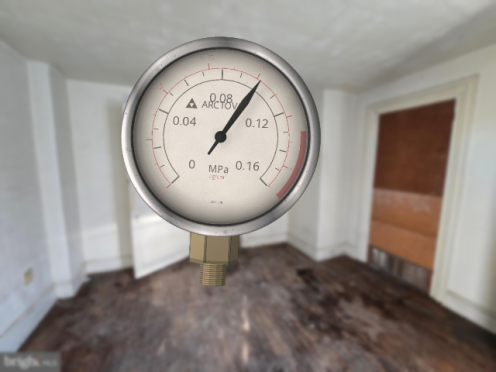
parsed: 0.1 MPa
